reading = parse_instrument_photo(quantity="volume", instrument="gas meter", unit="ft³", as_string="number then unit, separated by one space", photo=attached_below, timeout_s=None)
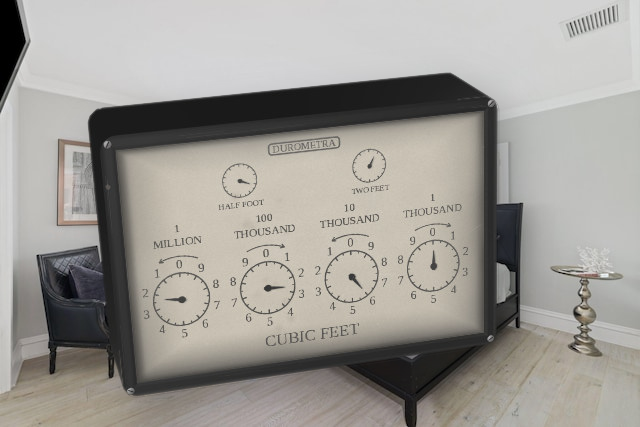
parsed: 226000 ft³
